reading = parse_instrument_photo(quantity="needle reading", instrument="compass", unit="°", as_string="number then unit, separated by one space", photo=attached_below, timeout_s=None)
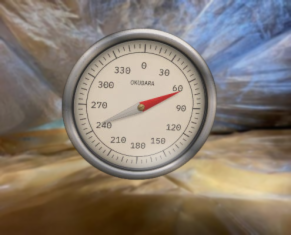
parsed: 65 °
